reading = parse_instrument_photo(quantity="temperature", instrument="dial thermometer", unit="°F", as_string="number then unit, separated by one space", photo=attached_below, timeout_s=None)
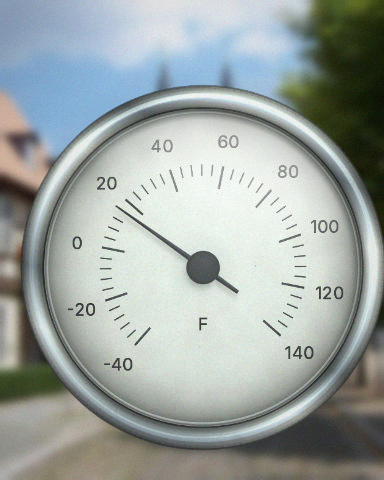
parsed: 16 °F
